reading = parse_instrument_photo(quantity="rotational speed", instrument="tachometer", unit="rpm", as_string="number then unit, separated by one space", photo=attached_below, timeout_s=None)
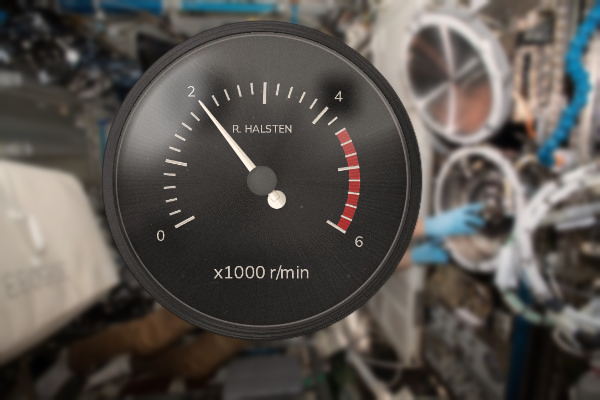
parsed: 2000 rpm
